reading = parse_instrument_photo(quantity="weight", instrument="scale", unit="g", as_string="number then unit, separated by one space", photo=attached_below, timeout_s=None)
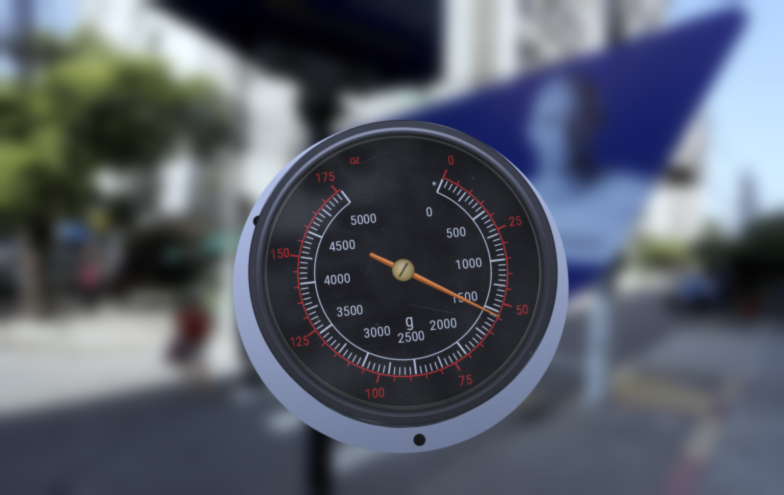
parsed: 1550 g
